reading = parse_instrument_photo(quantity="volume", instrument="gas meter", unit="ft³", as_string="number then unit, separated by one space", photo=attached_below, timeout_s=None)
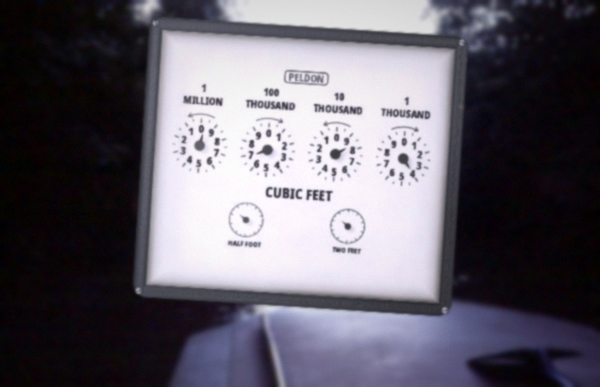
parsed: 968400 ft³
